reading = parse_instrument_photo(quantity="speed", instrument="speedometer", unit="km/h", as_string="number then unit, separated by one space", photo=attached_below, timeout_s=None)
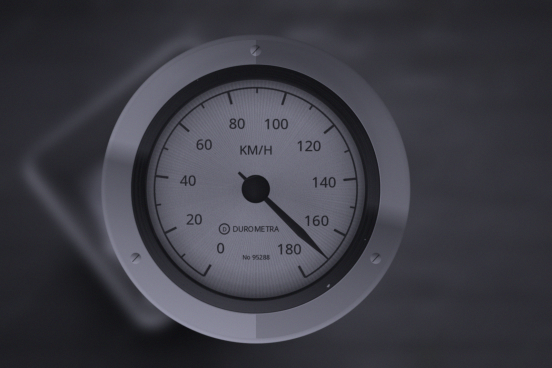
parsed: 170 km/h
